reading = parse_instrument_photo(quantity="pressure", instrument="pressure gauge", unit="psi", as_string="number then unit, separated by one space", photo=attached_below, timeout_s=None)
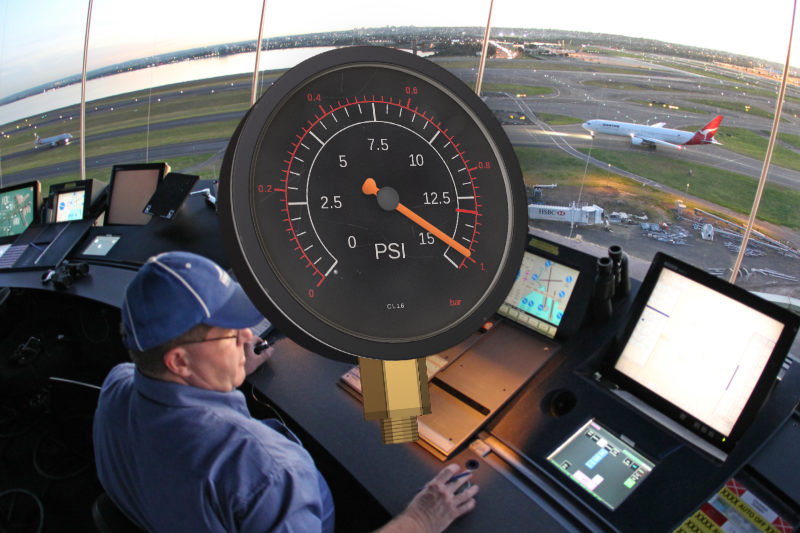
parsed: 14.5 psi
